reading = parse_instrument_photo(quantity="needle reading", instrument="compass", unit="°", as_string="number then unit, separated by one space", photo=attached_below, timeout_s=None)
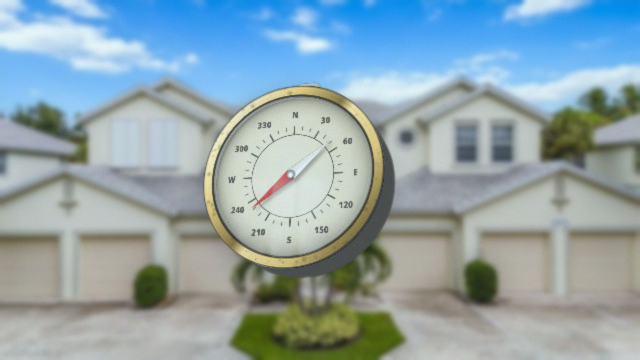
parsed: 230 °
